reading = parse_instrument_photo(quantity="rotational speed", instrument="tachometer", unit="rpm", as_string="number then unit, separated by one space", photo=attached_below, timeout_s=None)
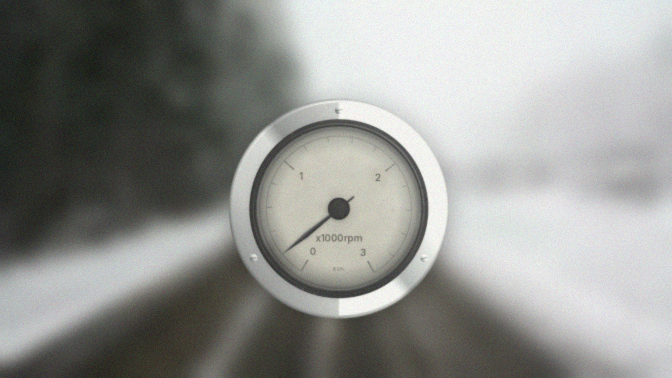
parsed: 200 rpm
